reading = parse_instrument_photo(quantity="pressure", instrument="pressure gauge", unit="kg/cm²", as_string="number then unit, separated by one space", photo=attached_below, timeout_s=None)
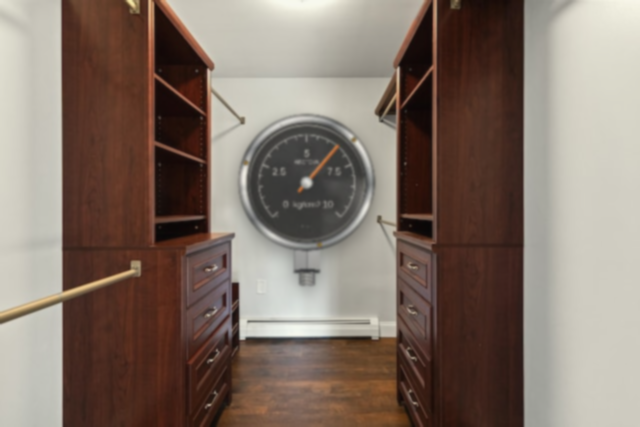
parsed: 6.5 kg/cm²
